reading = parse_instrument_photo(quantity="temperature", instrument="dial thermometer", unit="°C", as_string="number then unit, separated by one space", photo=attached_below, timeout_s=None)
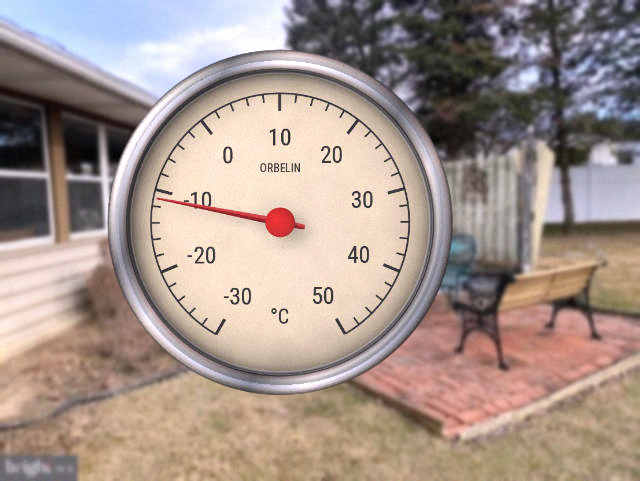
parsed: -11 °C
